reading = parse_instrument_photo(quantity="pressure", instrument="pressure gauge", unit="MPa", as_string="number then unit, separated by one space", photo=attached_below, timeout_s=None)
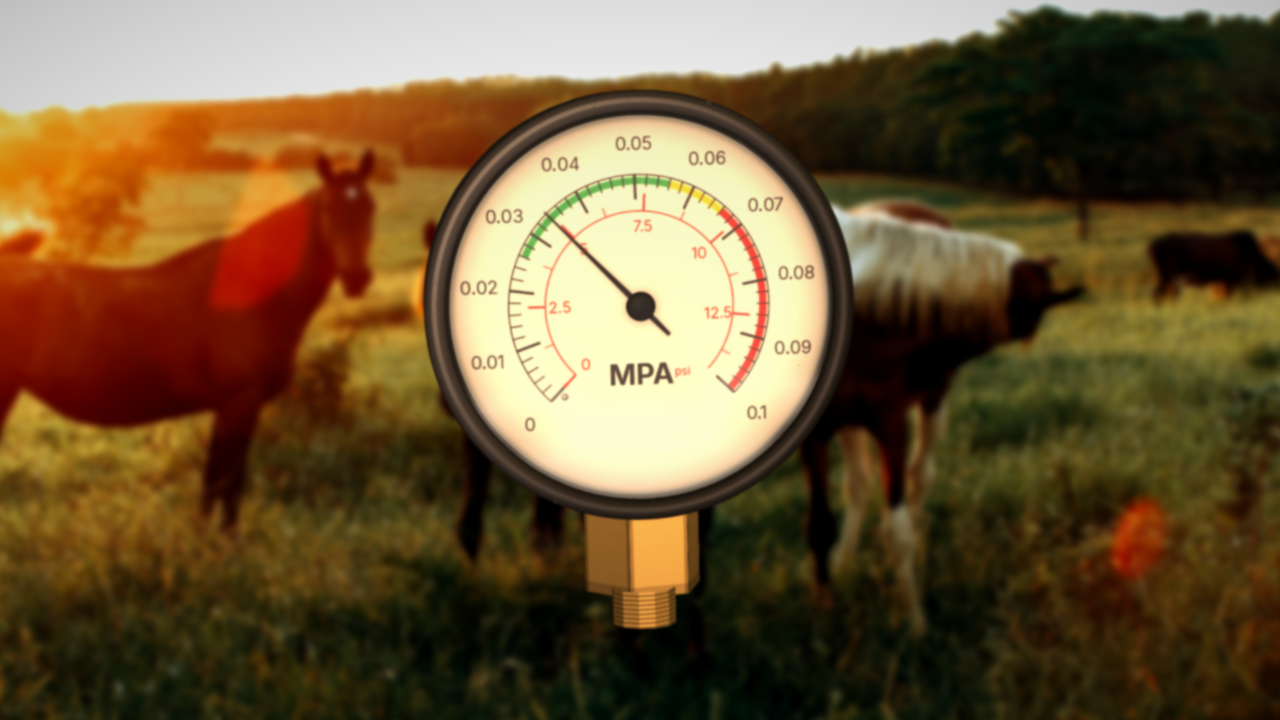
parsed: 0.034 MPa
